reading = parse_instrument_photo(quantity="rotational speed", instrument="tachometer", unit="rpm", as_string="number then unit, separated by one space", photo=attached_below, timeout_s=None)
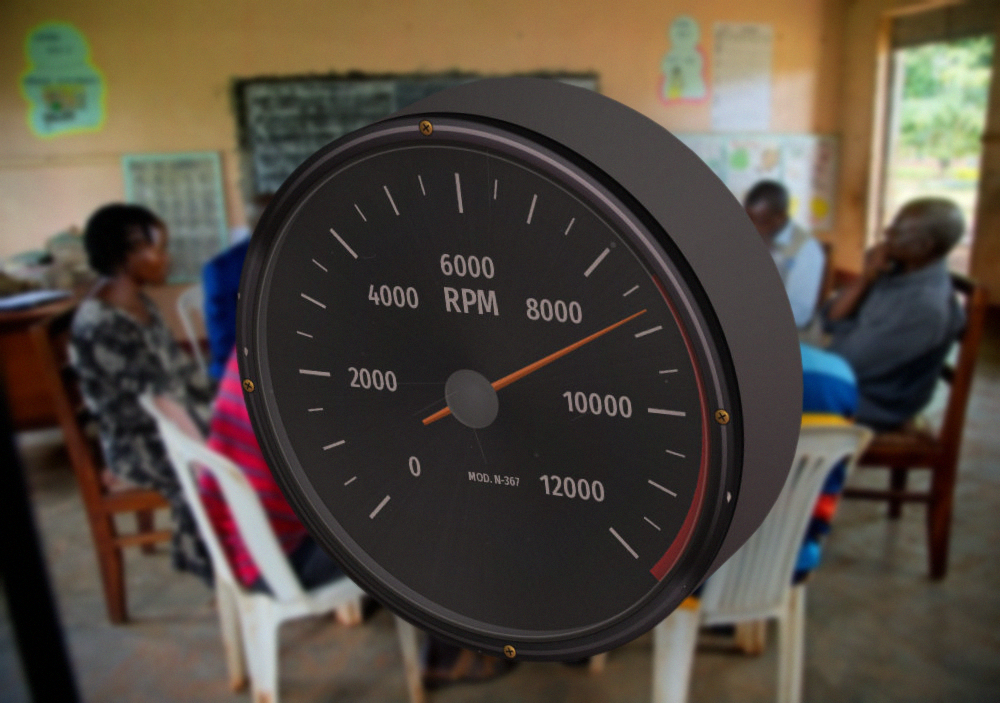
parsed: 8750 rpm
